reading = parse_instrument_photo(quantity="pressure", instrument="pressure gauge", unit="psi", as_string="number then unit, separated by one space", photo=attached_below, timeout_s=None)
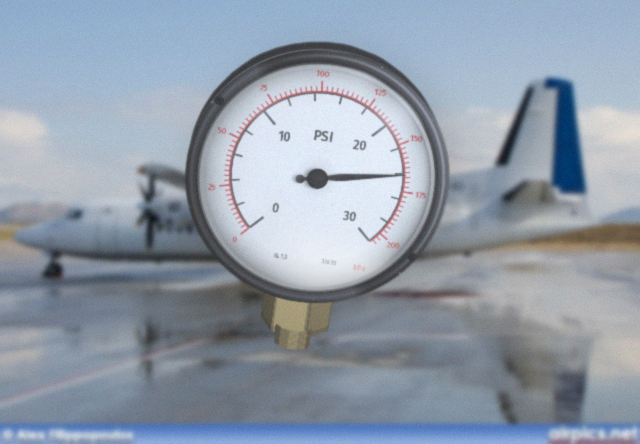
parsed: 24 psi
